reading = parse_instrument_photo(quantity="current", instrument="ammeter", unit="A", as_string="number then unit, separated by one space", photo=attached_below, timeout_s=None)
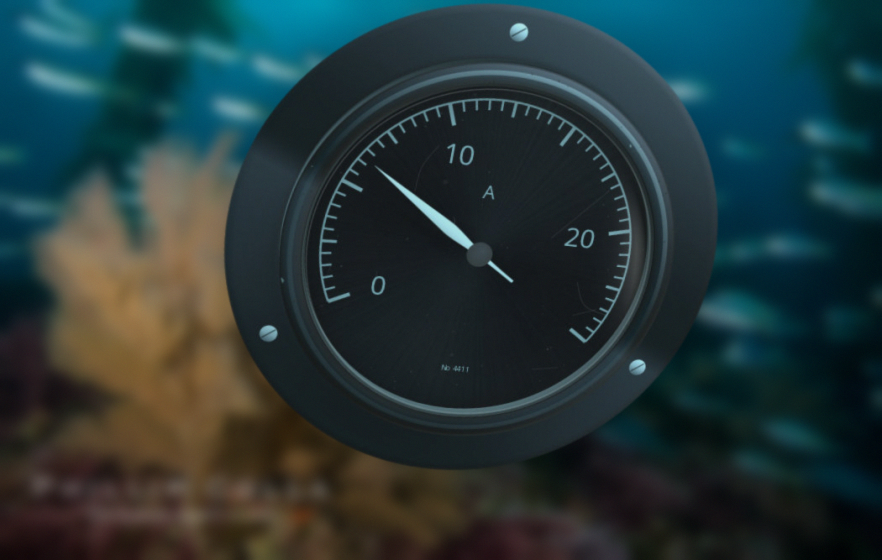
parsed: 6.25 A
